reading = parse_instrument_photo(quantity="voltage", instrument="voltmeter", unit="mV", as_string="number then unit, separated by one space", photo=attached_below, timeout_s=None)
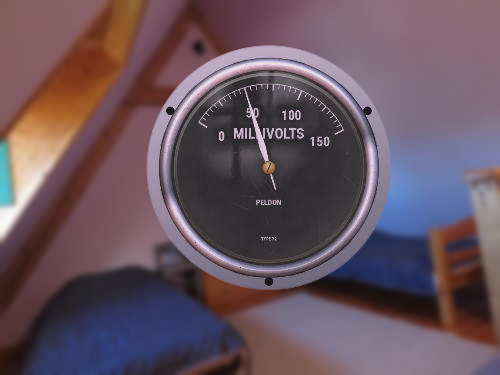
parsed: 50 mV
